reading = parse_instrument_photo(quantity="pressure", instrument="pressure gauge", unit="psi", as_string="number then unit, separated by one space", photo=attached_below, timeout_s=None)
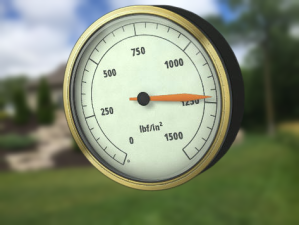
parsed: 1225 psi
